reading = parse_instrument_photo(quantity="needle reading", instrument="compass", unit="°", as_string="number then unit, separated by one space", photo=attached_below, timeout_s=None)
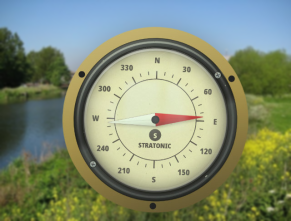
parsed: 85 °
